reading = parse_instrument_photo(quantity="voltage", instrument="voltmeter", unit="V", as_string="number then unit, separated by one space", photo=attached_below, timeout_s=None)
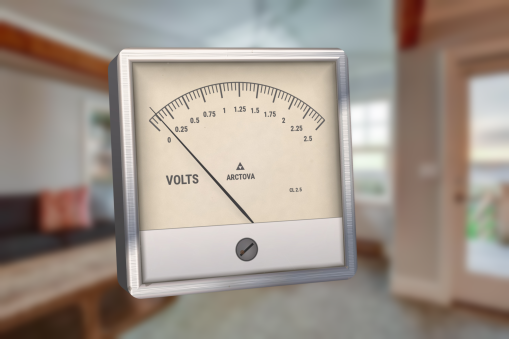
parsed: 0.1 V
